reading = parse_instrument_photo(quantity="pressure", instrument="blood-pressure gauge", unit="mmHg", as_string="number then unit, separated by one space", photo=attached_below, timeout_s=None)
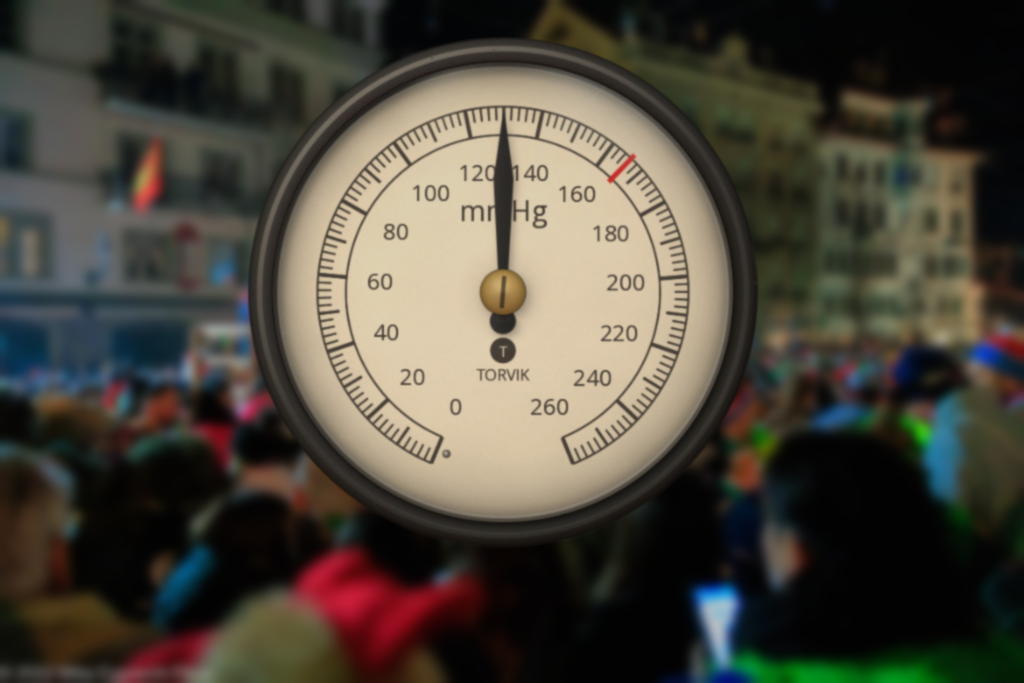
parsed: 130 mmHg
